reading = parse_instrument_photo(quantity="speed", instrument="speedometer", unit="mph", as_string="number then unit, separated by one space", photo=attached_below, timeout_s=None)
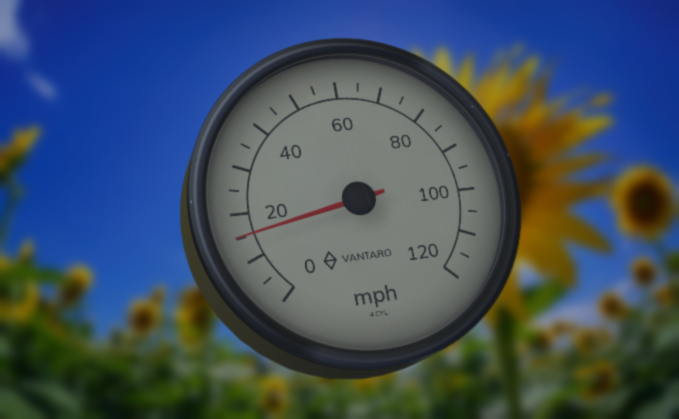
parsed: 15 mph
